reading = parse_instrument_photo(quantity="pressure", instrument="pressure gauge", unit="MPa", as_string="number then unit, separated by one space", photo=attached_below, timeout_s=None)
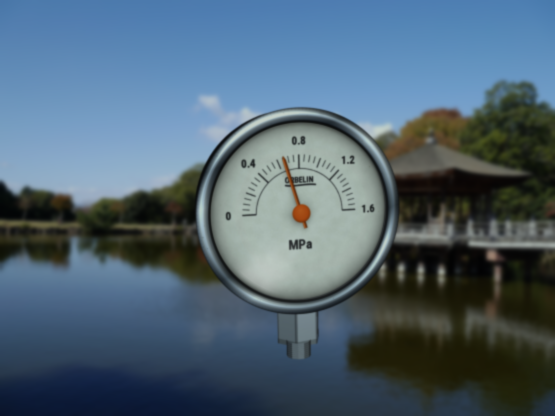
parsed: 0.65 MPa
